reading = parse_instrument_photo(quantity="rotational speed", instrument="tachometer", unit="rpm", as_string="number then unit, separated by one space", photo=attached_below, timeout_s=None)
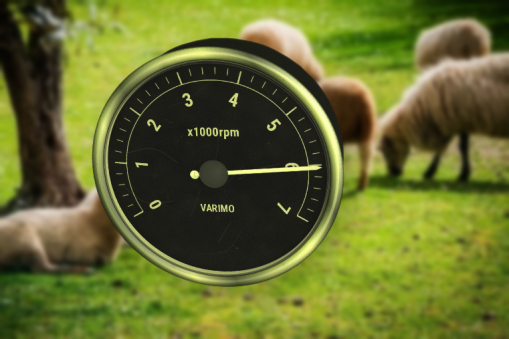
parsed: 6000 rpm
